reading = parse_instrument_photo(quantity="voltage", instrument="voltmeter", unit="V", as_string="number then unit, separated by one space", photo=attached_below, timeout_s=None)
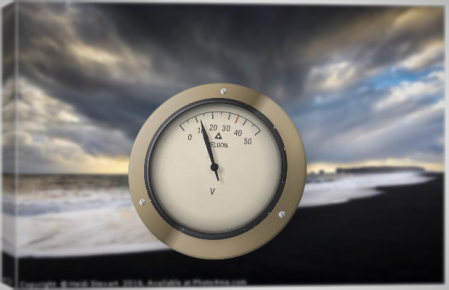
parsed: 12.5 V
